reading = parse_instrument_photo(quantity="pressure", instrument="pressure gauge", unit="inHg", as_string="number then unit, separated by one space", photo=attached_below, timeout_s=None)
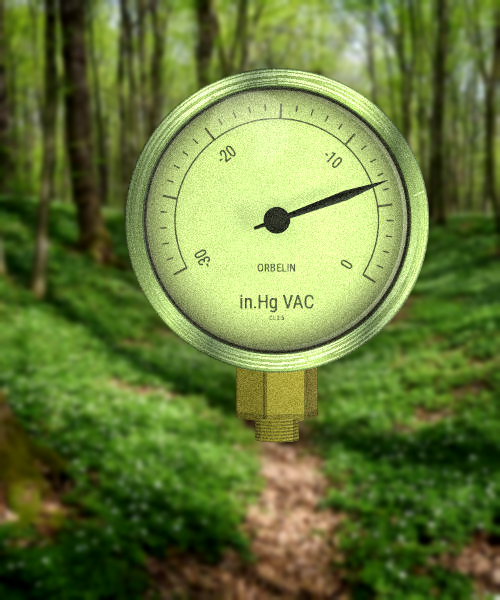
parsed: -6.5 inHg
